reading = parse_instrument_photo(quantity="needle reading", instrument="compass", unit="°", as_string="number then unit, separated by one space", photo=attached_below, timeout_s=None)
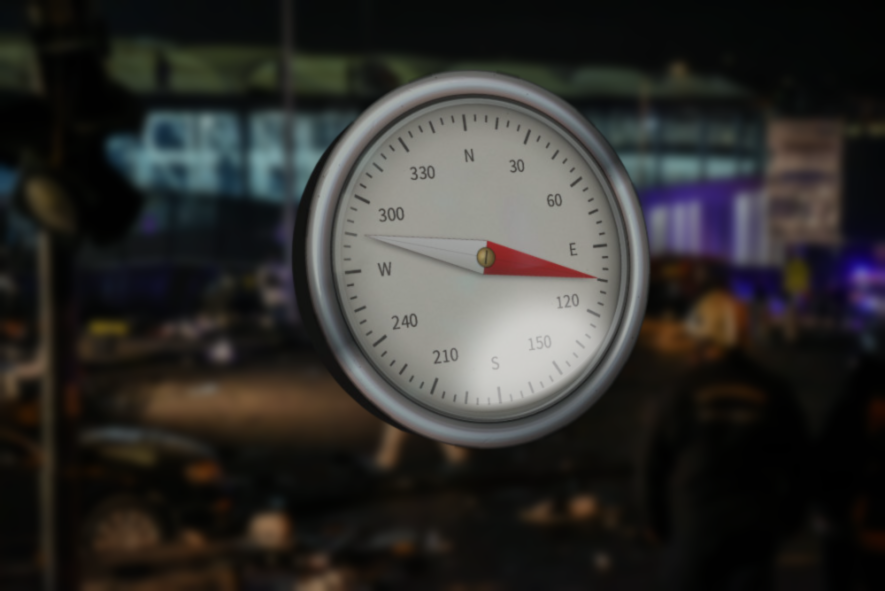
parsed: 105 °
